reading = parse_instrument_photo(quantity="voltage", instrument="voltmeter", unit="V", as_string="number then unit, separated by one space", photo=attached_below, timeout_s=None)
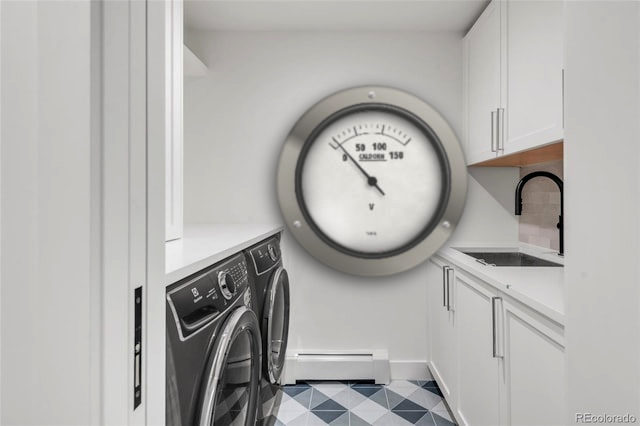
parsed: 10 V
